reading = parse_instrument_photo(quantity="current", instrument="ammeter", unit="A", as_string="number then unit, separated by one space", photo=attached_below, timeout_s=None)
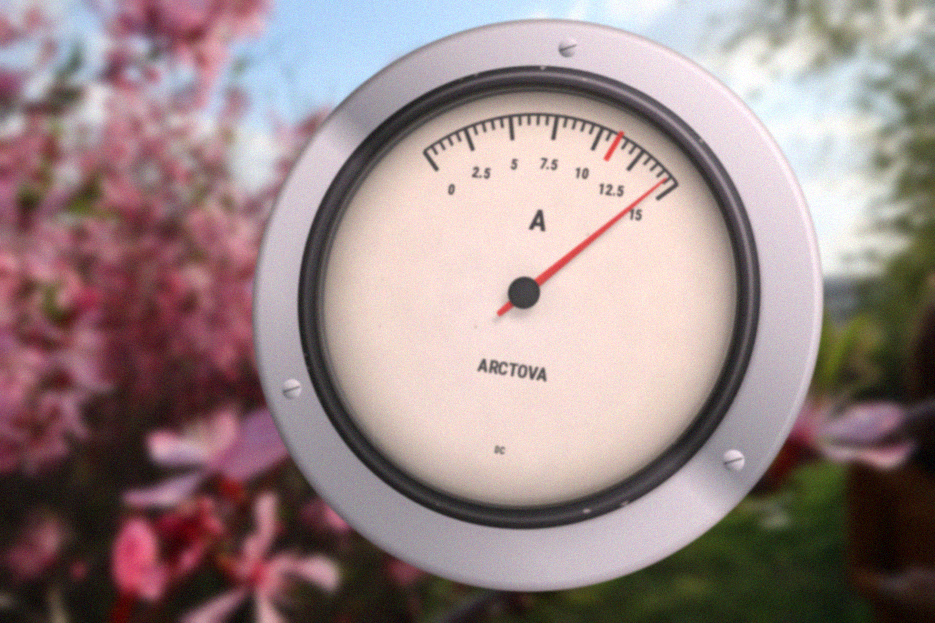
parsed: 14.5 A
